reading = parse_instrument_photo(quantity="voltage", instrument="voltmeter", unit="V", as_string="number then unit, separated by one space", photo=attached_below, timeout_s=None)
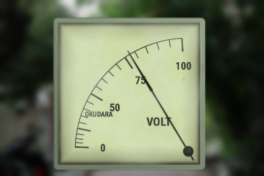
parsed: 77.5 V
